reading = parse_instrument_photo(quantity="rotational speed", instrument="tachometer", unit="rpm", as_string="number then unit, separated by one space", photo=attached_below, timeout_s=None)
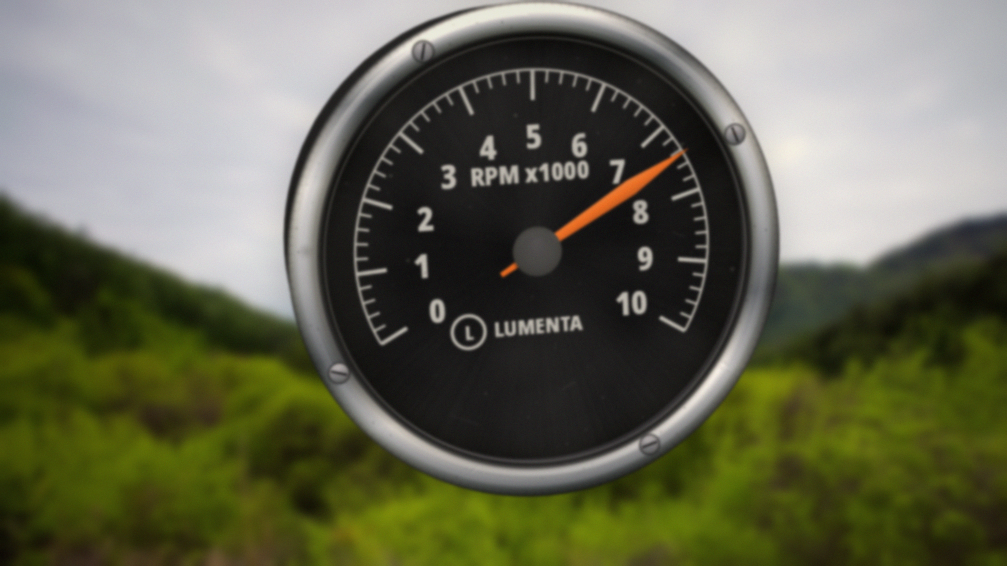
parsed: 7400 rpm
